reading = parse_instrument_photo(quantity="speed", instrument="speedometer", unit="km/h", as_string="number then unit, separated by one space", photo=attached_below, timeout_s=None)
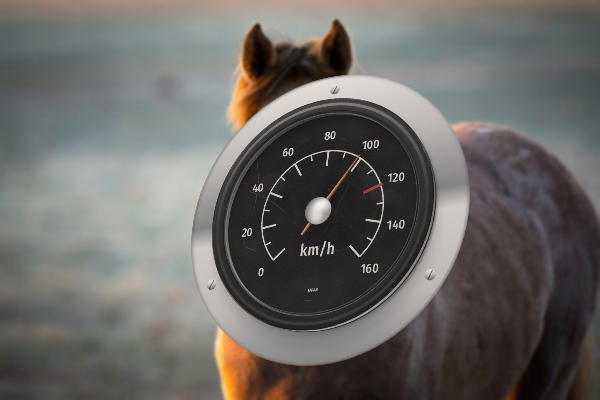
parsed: 100 km/h
